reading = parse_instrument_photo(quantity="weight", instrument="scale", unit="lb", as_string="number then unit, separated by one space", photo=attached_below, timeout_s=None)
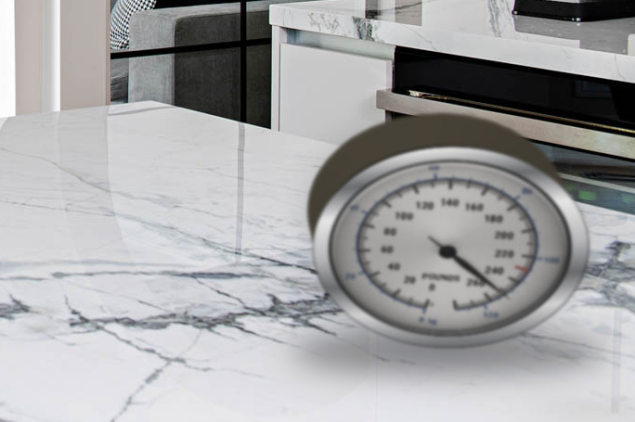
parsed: 250 lb
